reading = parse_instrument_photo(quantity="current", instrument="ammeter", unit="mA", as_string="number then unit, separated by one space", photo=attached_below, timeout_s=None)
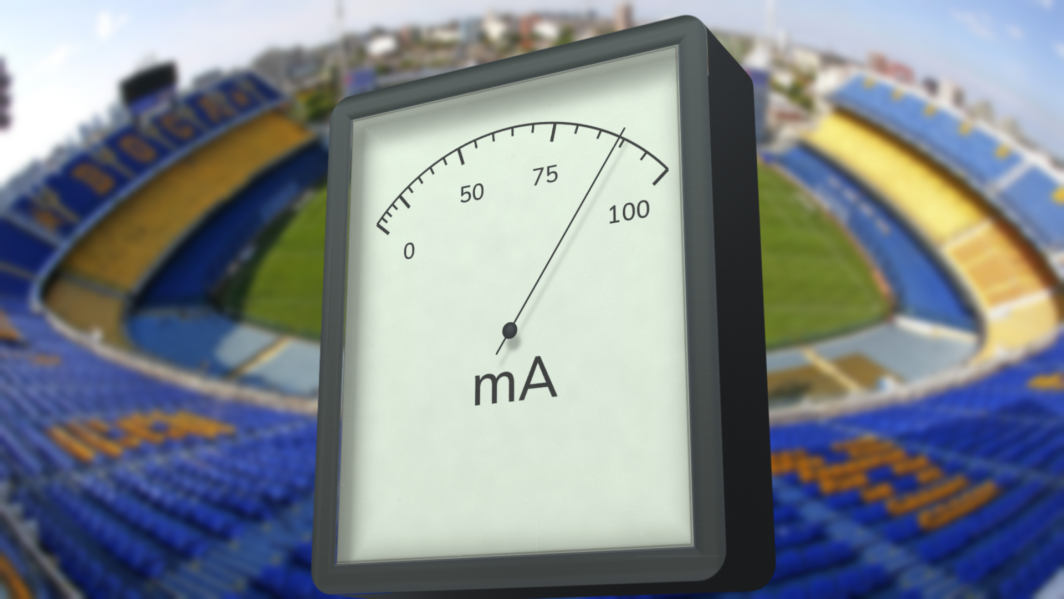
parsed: 90 mA
